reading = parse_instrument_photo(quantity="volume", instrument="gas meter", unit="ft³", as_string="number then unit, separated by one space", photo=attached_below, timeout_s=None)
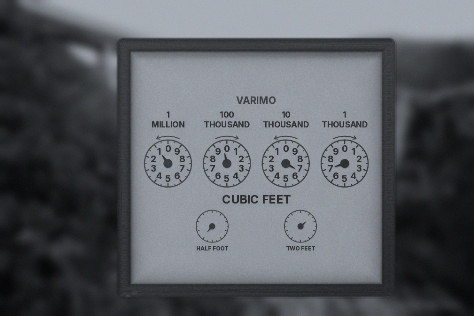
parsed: 96700 ft³
